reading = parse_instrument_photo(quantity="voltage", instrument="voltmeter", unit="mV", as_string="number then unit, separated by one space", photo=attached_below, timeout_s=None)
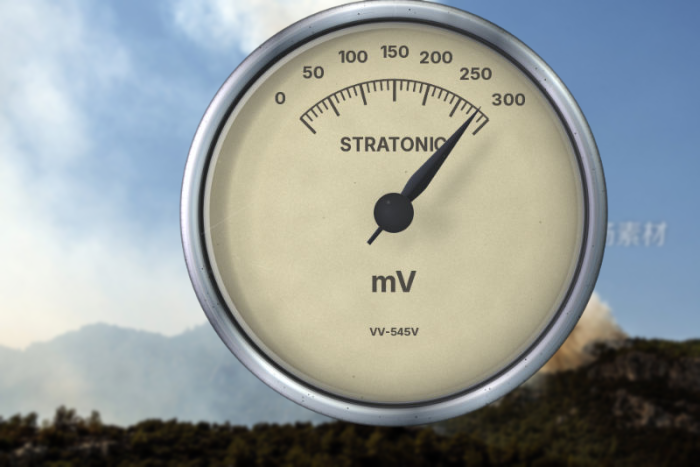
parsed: 280 mV
